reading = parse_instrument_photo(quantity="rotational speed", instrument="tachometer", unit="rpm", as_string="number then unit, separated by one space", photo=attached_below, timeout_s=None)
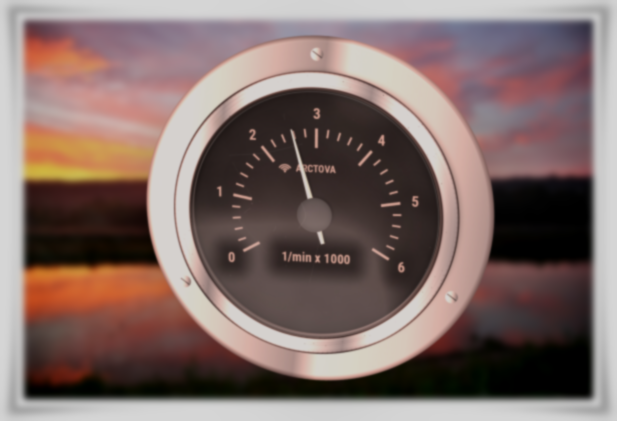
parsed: 2600 rpm
